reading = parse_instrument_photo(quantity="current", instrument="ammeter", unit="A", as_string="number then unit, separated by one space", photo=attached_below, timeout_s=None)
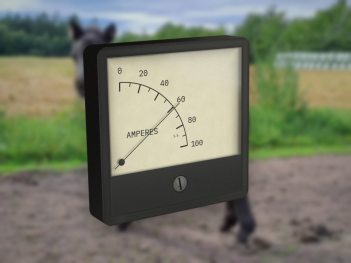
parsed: 60 A
